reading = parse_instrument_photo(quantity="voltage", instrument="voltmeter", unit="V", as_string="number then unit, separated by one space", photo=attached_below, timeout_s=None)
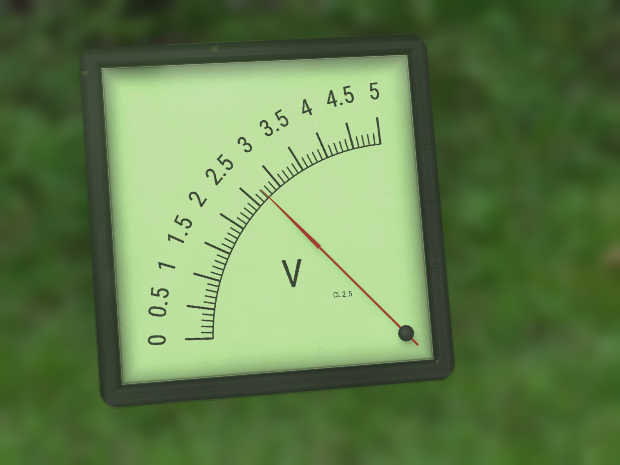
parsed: 2.7 V
